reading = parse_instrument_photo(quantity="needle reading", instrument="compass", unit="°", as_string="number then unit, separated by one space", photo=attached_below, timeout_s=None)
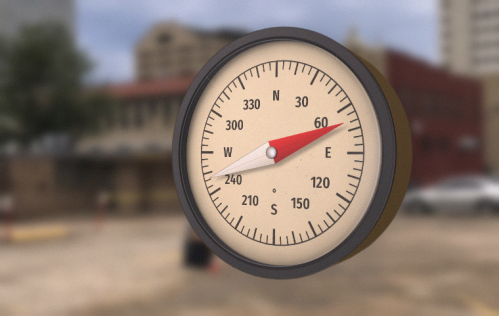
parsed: 70 °
